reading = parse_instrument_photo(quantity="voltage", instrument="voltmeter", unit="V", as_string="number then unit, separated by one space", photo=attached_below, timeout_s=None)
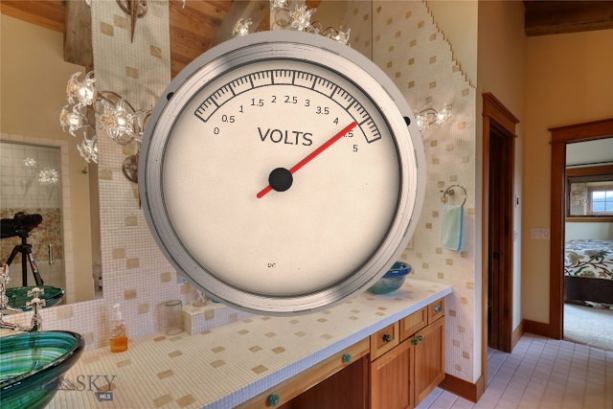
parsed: 4.4 V
